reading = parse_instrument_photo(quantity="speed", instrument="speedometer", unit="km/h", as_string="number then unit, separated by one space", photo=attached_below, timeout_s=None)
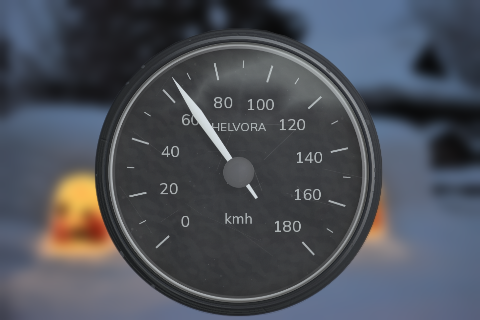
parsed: 65 km/h
